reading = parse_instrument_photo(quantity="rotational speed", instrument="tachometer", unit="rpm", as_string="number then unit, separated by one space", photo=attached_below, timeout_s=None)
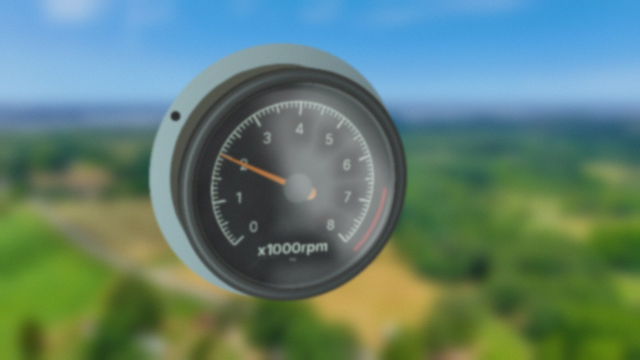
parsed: 2000 rpm
